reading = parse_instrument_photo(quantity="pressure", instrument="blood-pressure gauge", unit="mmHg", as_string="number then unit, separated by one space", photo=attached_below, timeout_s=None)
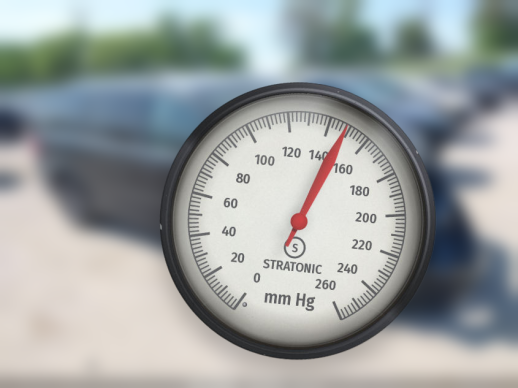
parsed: 148 mmHg
